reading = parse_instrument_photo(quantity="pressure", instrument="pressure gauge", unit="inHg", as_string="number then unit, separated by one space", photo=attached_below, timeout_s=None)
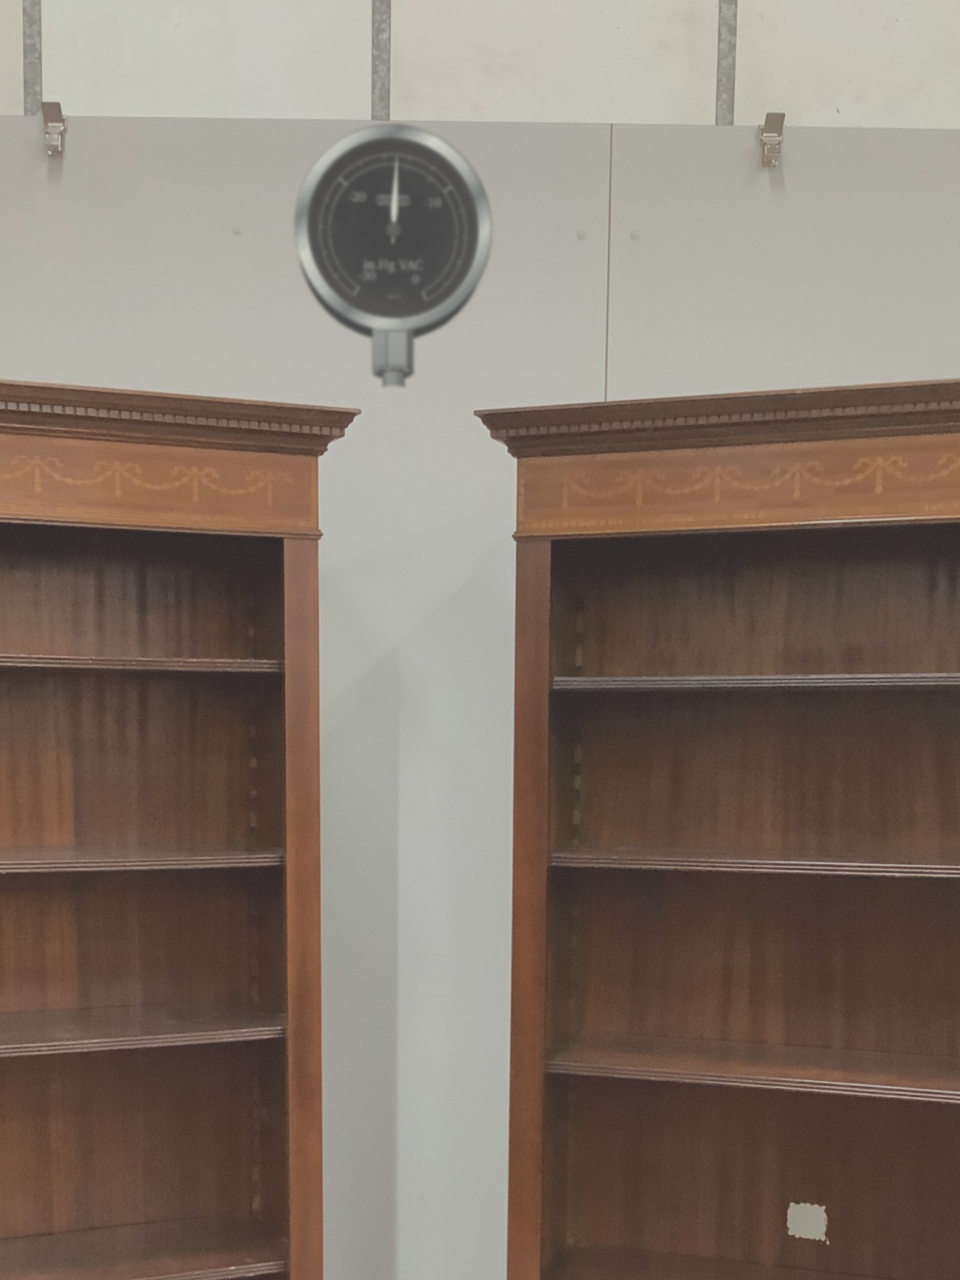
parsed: -15 inHg
